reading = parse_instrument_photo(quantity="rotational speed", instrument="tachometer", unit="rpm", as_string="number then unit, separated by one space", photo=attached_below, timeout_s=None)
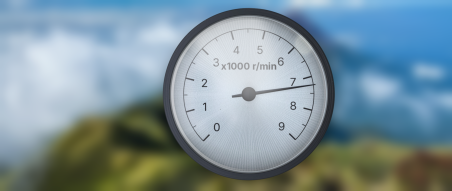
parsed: 7250 rpm
